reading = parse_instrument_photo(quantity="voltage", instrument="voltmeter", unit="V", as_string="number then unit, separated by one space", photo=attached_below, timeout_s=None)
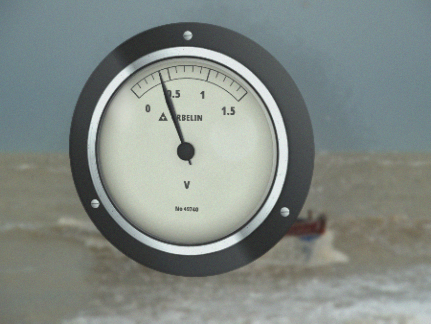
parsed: 0.4 V
